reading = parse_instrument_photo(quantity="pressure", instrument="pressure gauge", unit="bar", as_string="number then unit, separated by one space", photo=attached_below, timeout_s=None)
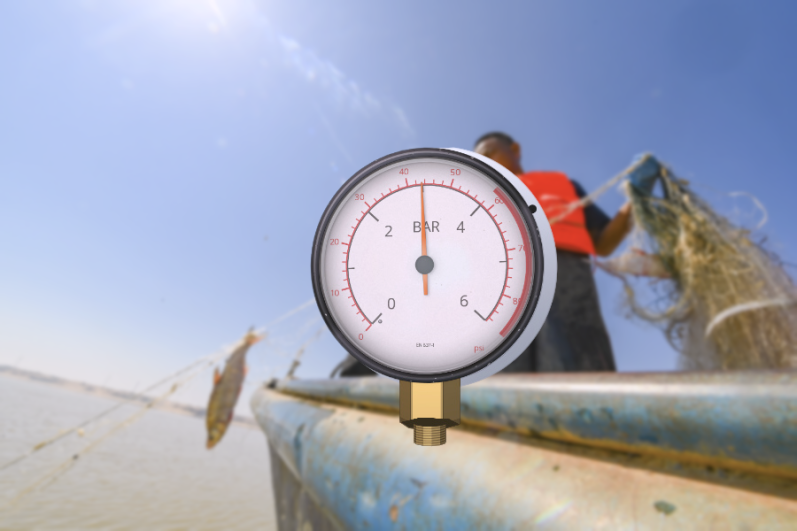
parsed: 3 bar
